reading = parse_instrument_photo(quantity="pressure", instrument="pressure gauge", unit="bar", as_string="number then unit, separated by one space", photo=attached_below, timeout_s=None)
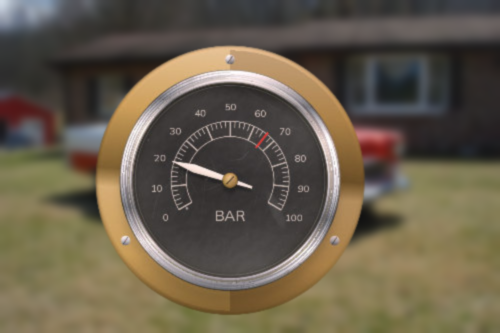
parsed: 20 bar
